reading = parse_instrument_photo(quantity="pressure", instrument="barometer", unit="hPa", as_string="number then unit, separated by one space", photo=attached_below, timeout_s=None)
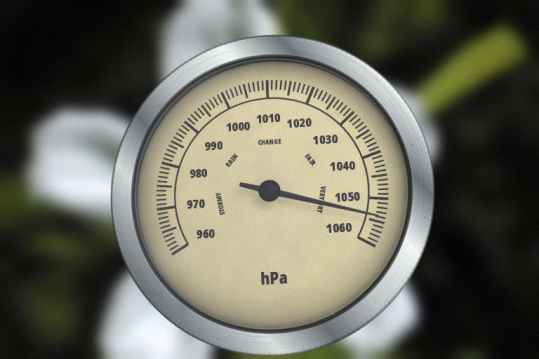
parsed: 1054 hPa
